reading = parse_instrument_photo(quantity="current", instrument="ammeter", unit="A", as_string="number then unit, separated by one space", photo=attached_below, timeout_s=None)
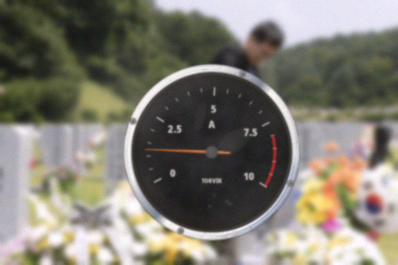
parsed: 1.25 A
